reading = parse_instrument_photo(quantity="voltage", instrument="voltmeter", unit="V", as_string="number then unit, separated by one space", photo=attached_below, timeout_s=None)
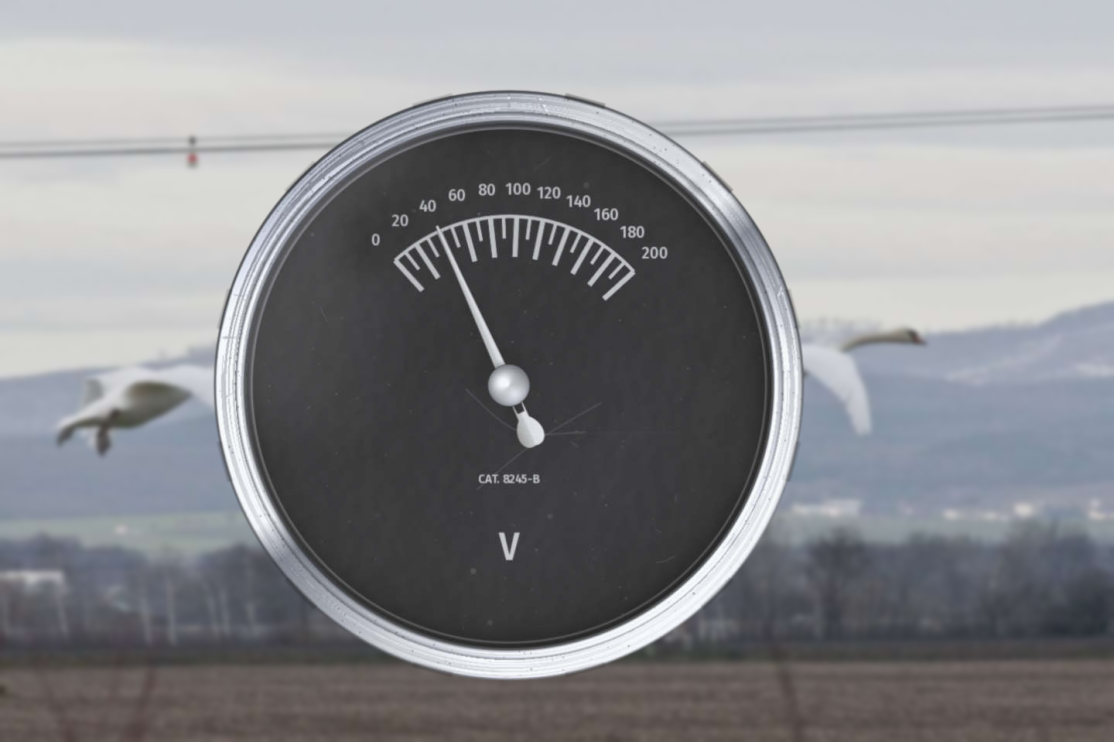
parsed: 40 V
